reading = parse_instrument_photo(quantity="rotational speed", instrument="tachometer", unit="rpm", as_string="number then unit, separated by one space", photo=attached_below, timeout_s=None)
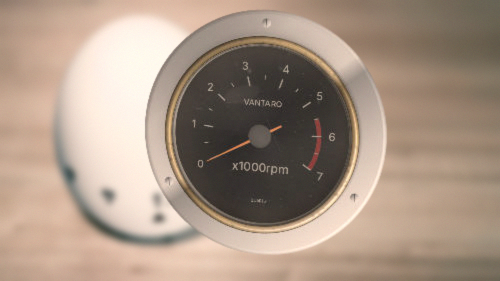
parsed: 0 rpm
